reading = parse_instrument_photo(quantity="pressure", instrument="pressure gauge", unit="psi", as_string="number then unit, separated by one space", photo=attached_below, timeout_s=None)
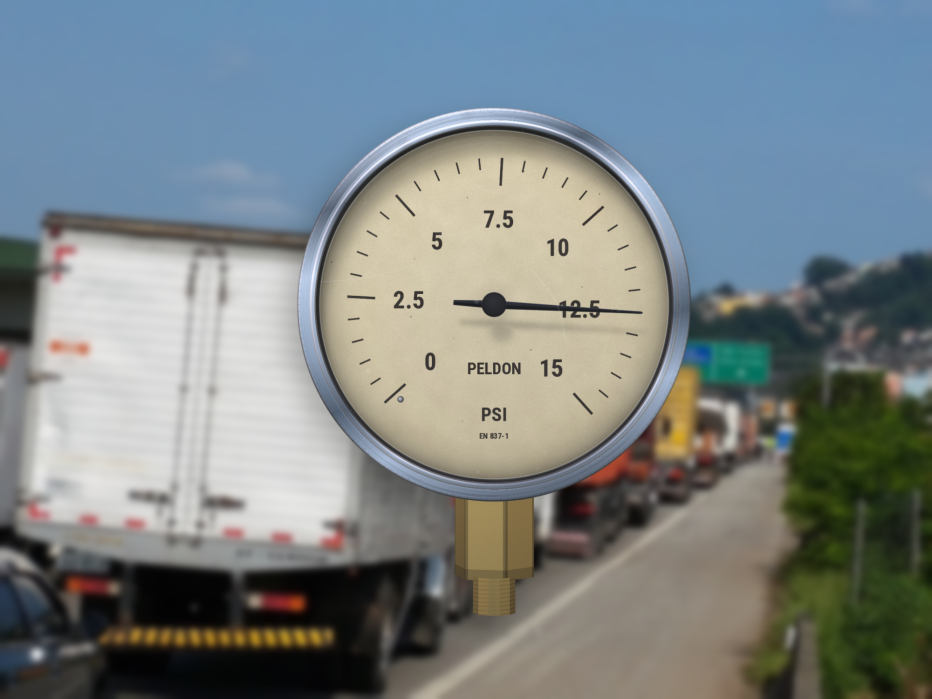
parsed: 12.5 psi
